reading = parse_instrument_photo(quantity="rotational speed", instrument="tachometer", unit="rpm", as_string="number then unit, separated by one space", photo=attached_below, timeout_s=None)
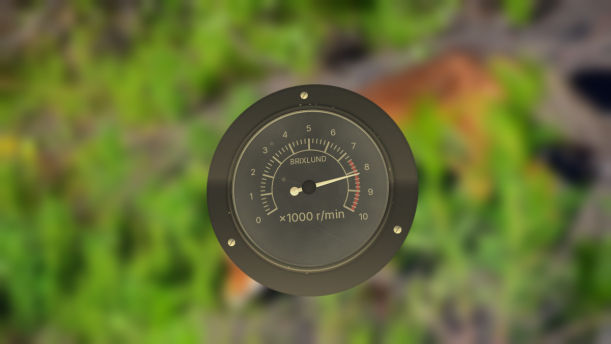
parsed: 8200 rpm
